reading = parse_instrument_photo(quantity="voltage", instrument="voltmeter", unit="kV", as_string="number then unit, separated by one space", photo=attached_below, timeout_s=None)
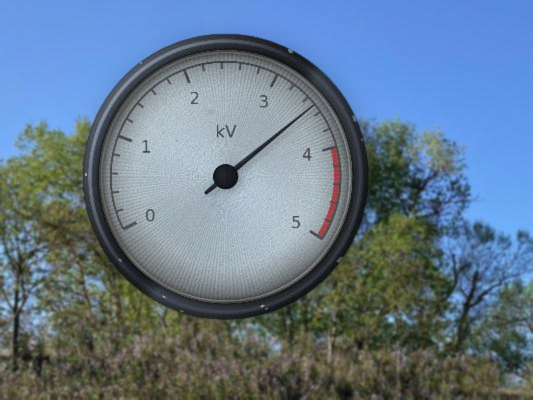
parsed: 3.5 kV
